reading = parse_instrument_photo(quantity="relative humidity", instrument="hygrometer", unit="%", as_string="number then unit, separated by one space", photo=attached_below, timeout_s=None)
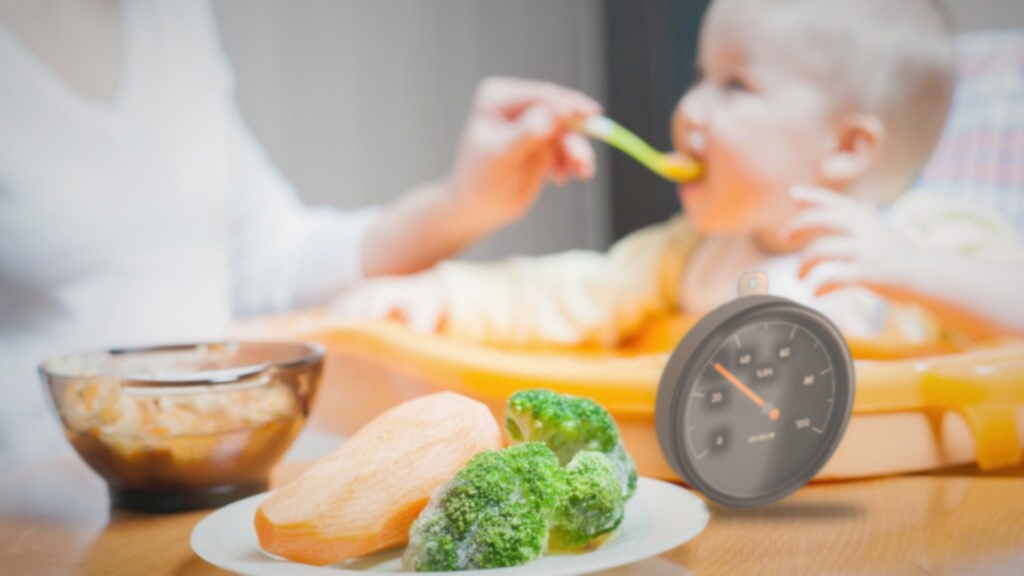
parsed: 30 %
